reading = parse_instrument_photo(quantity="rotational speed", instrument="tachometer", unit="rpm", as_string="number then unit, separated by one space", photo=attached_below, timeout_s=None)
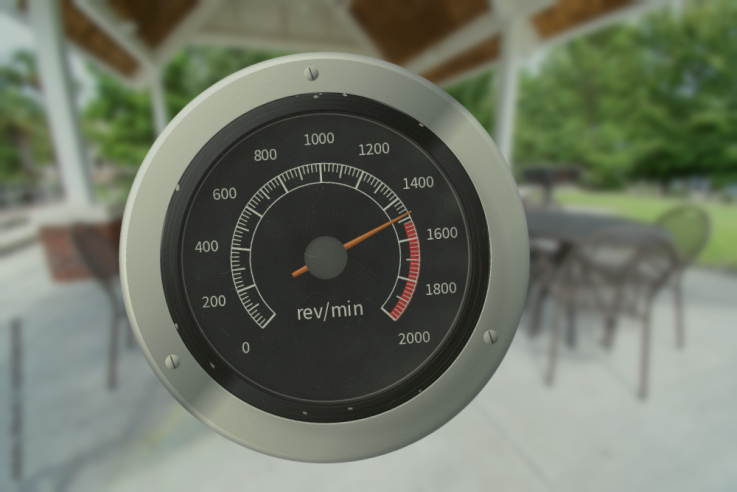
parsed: 1480 rpm
